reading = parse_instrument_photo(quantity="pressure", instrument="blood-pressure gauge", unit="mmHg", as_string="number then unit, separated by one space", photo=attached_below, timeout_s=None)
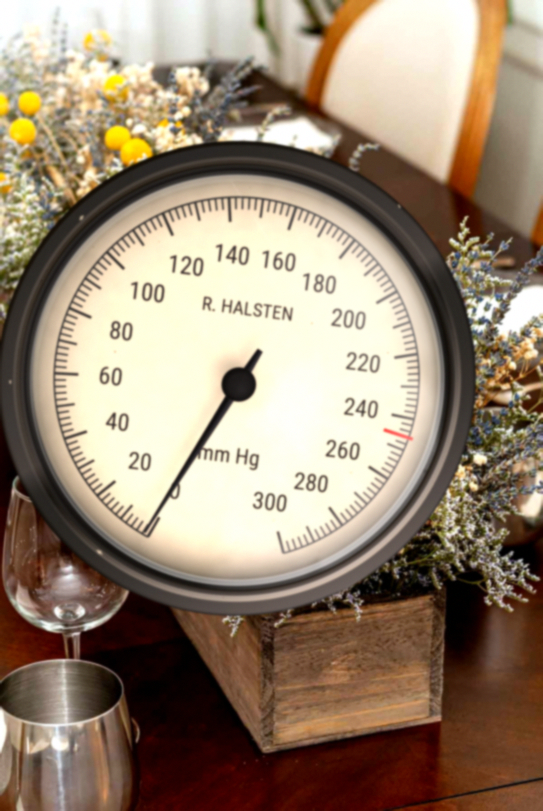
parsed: 2 mmHg
